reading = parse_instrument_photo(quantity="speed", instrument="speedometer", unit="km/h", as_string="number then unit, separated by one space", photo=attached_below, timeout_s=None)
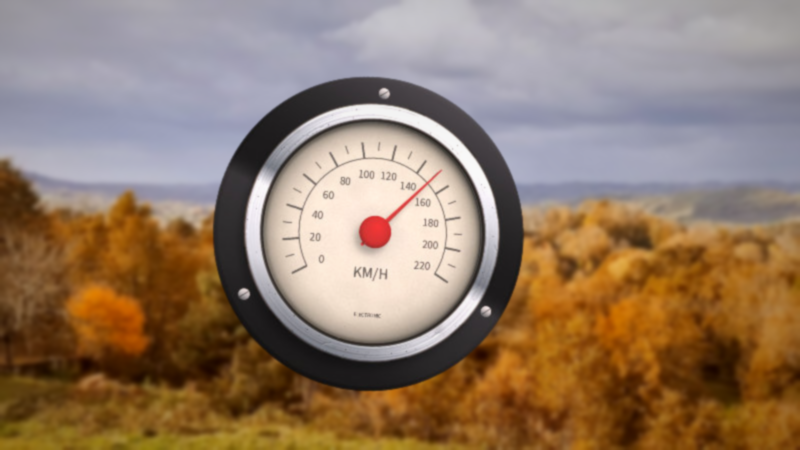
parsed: 150 km/h
